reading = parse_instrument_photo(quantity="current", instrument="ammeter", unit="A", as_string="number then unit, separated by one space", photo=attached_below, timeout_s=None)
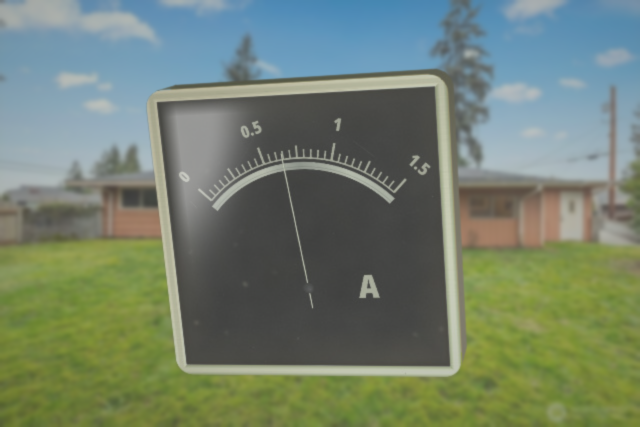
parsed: 0.65 A
